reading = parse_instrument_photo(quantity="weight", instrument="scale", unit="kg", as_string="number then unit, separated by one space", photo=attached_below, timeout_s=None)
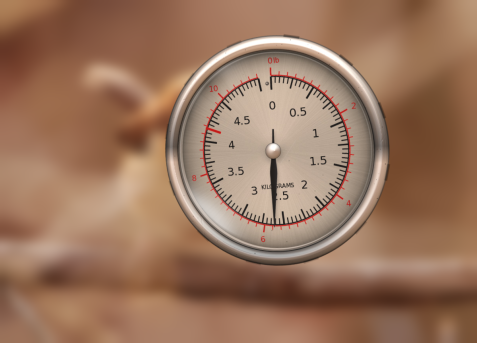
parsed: 2.6 kg
